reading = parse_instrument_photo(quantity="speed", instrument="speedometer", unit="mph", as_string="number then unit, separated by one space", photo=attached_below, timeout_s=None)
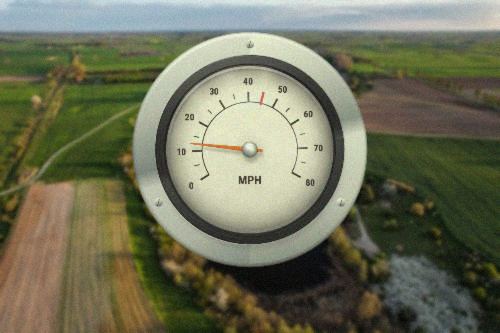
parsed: 12.5 mph
